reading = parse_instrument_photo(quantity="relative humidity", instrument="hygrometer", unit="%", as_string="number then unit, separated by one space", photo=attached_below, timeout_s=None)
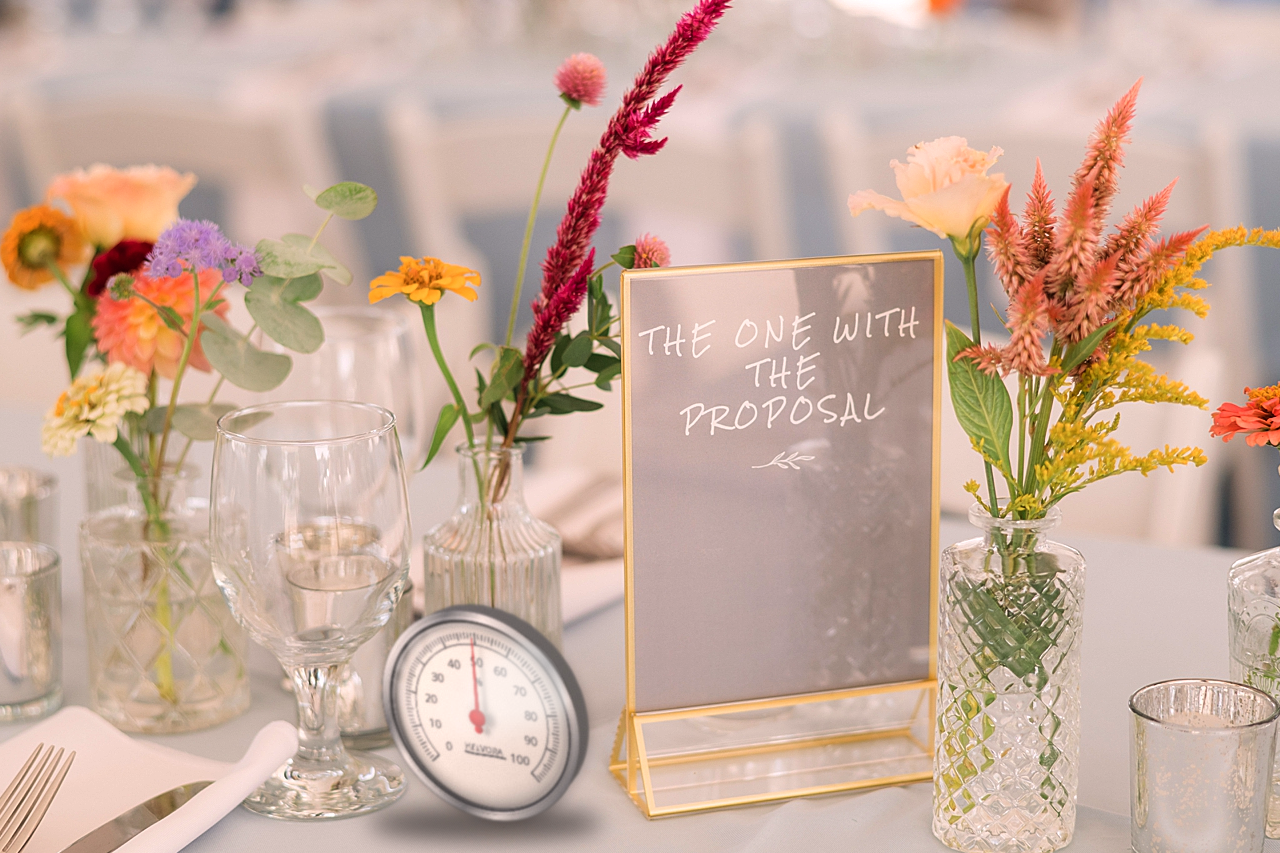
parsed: 50 %
